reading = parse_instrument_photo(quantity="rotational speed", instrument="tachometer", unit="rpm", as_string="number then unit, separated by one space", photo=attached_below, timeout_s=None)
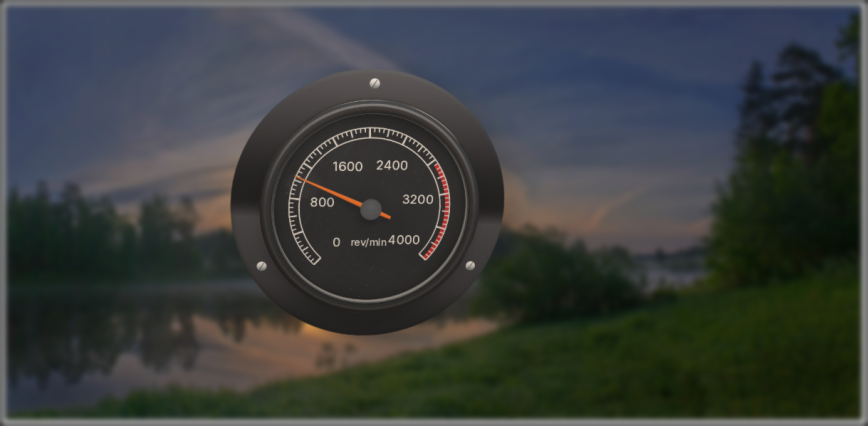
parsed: 1050 rpm
